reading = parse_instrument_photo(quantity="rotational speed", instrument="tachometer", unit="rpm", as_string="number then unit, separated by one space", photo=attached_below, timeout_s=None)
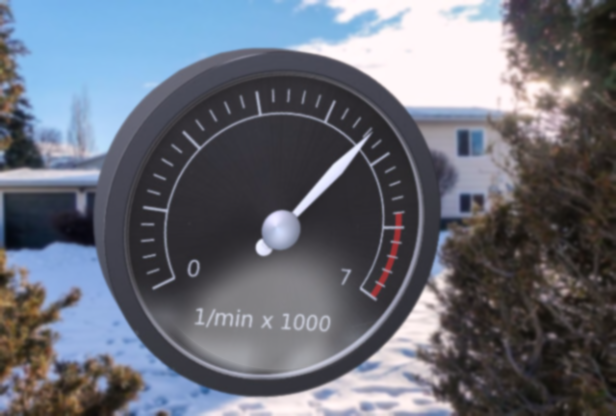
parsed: 4600 rpm
